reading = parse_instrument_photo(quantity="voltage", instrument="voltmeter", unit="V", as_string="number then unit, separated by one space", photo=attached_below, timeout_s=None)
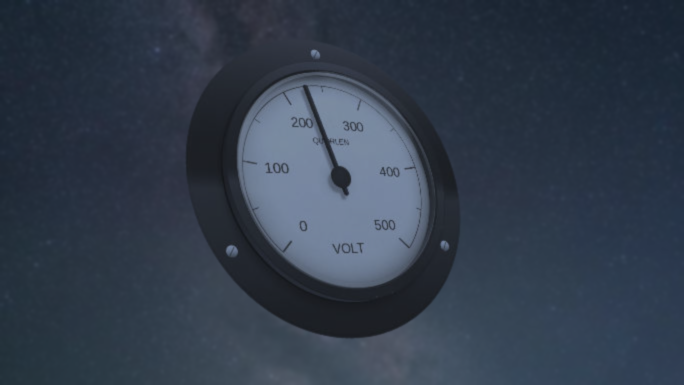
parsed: 225 V
